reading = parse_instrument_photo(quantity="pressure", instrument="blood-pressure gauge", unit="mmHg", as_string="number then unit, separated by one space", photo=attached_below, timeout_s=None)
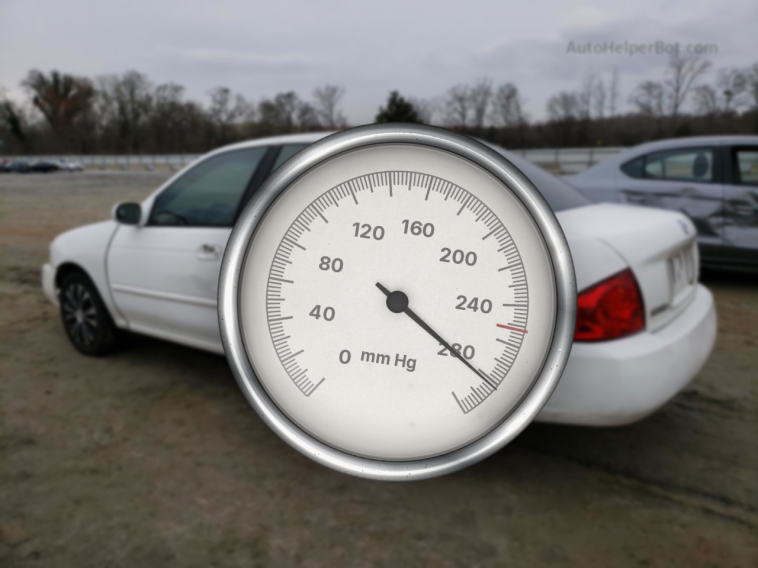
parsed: 282 mmHg
